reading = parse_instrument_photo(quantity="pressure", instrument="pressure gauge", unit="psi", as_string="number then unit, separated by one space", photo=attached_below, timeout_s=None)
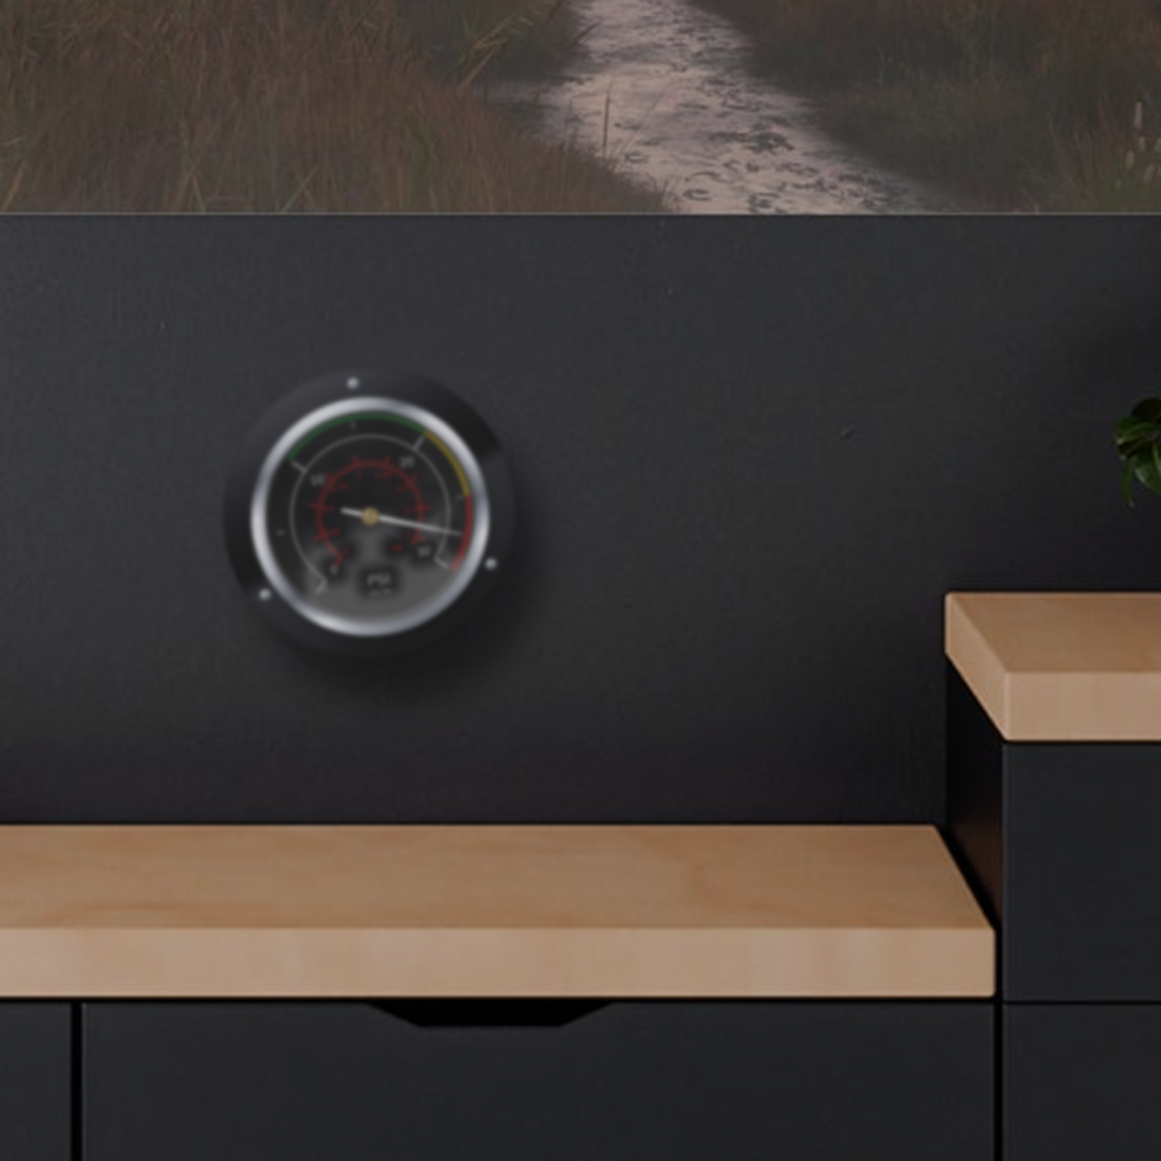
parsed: 27.5 psi
